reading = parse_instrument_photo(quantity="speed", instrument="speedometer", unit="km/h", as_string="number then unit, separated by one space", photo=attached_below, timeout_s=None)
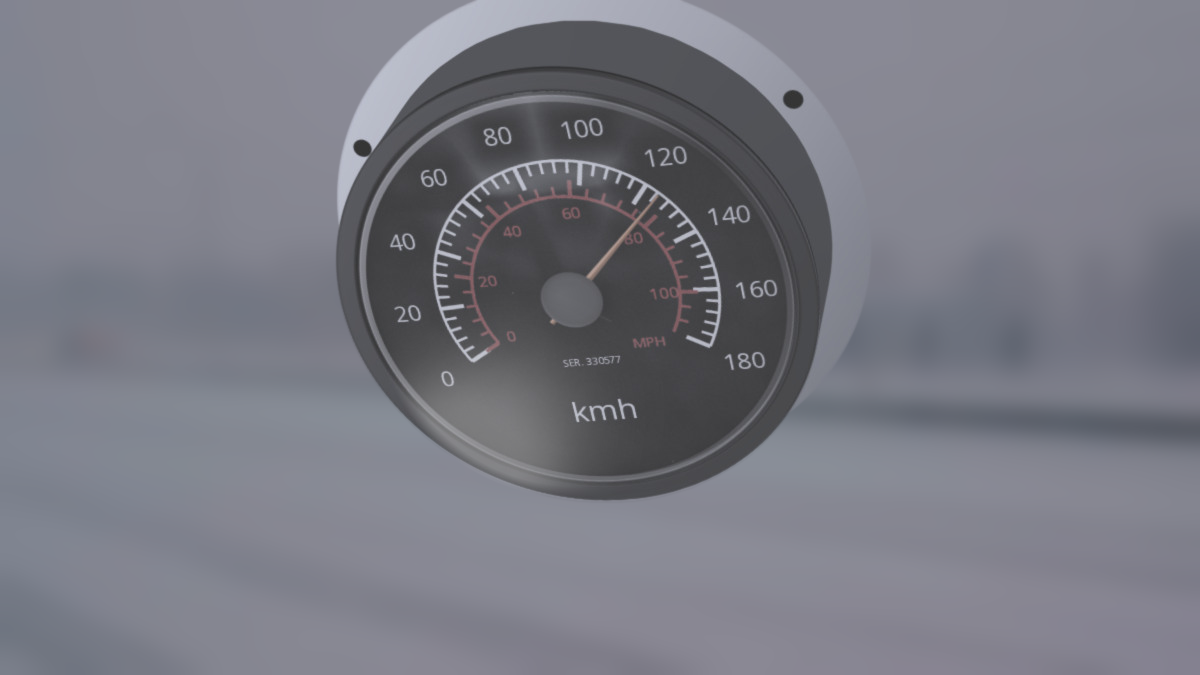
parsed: 124 km/h
